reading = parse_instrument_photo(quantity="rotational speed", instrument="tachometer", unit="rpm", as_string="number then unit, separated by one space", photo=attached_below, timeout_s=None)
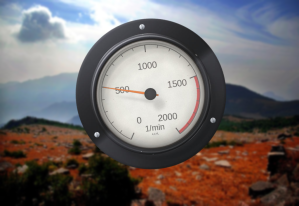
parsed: 500 rpm
